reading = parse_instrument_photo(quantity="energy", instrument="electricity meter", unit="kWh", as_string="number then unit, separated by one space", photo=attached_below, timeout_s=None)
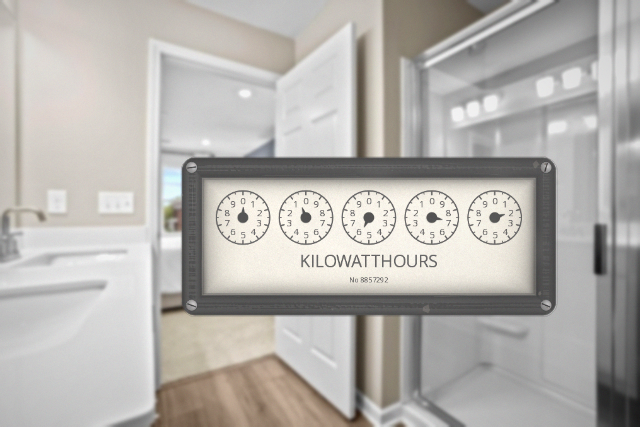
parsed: 572 kWh
